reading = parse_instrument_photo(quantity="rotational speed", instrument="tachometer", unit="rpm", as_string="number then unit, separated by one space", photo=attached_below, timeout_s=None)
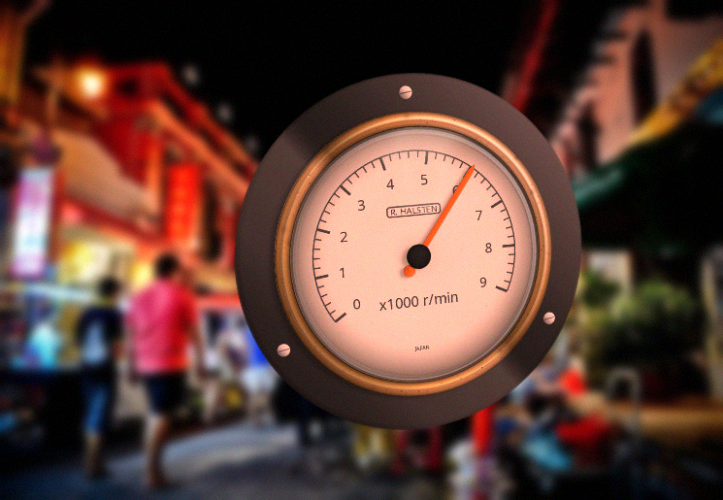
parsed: 6000 rpm
